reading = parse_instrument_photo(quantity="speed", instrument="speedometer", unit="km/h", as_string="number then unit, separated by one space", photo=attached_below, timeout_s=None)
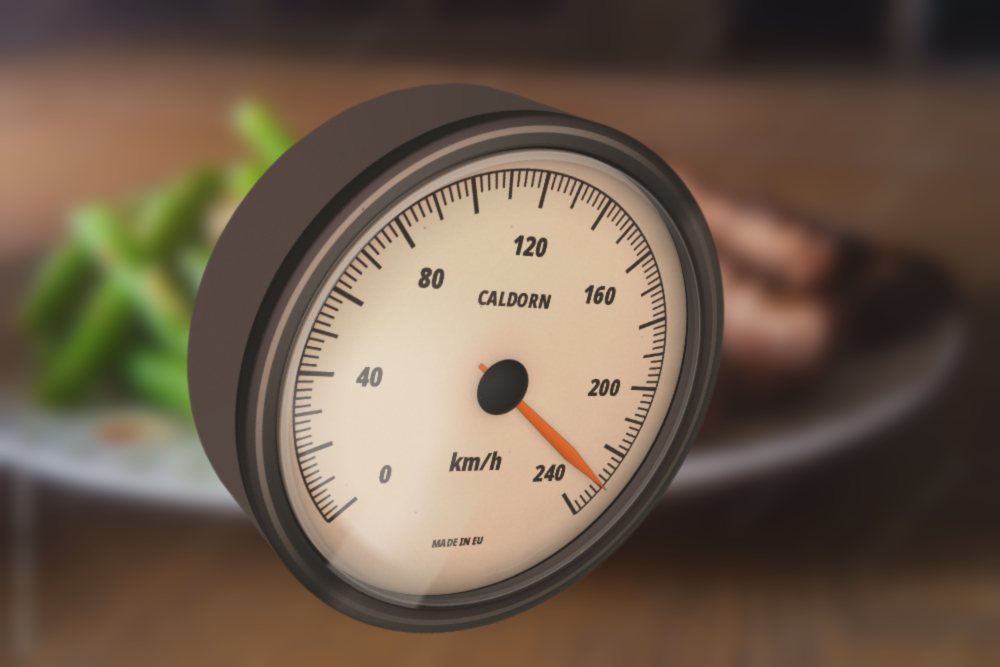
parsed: 230 km/h
